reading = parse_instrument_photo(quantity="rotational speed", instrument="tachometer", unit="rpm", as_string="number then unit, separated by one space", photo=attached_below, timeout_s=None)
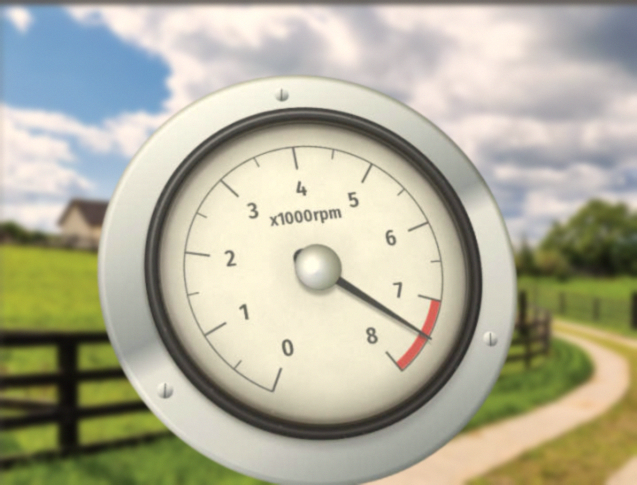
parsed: 7500 rpm
